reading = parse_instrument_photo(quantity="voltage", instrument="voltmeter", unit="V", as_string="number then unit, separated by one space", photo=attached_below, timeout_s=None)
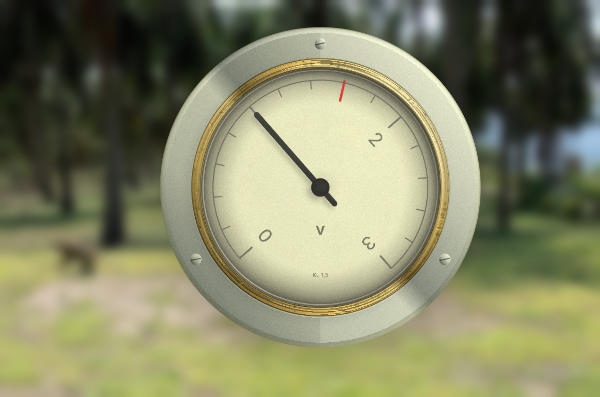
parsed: 1 V
